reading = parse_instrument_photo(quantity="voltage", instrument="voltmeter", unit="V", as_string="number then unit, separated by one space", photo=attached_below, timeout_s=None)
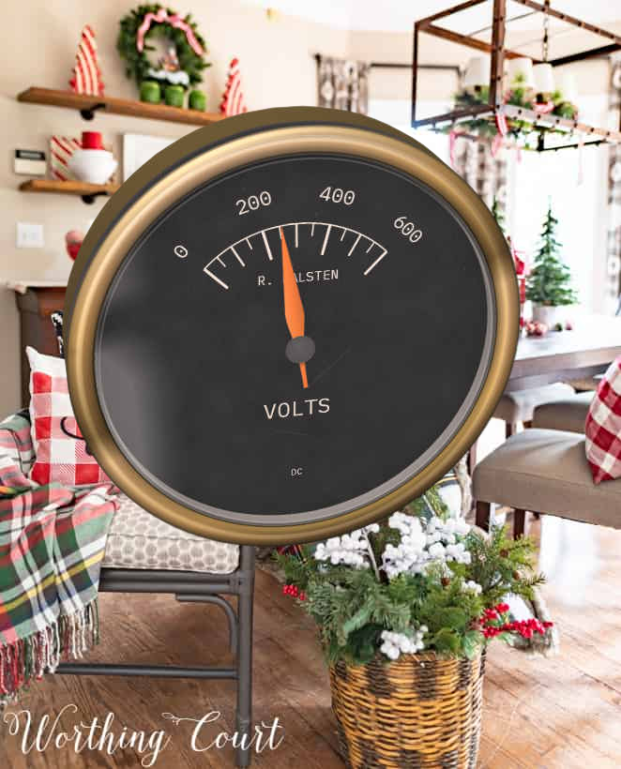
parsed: 250 V
